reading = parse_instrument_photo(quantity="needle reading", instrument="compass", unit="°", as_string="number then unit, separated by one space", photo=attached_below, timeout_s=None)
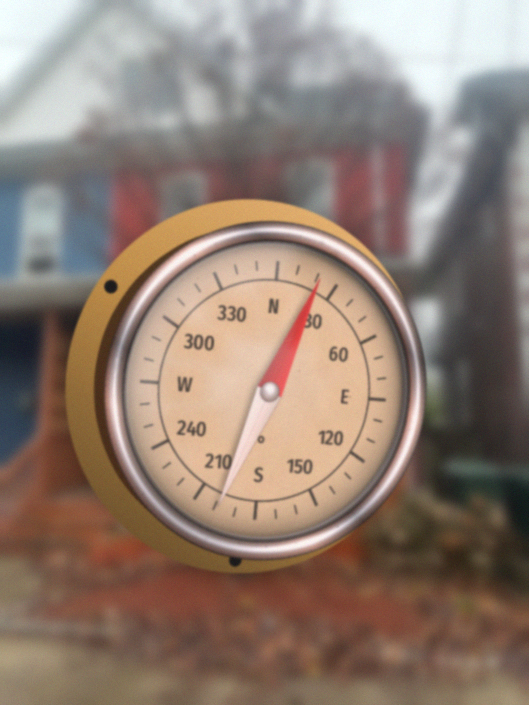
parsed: 20 °
